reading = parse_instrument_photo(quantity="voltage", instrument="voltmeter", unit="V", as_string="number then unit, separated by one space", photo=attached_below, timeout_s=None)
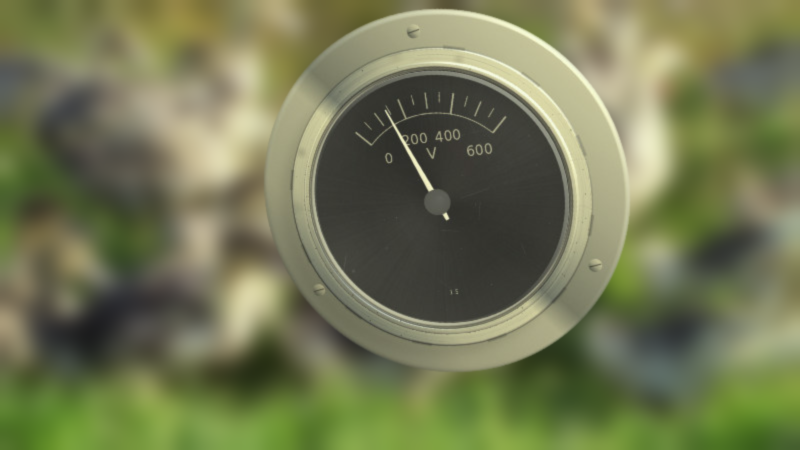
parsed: 150 V
